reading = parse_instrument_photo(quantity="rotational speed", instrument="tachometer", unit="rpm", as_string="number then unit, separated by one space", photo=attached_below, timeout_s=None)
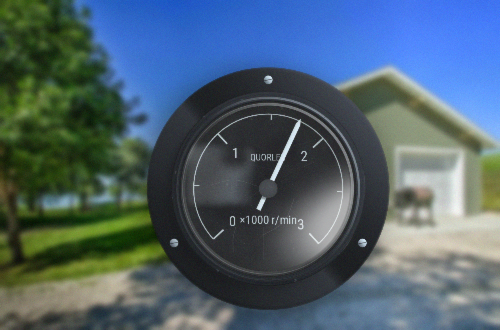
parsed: 1750 rpm
